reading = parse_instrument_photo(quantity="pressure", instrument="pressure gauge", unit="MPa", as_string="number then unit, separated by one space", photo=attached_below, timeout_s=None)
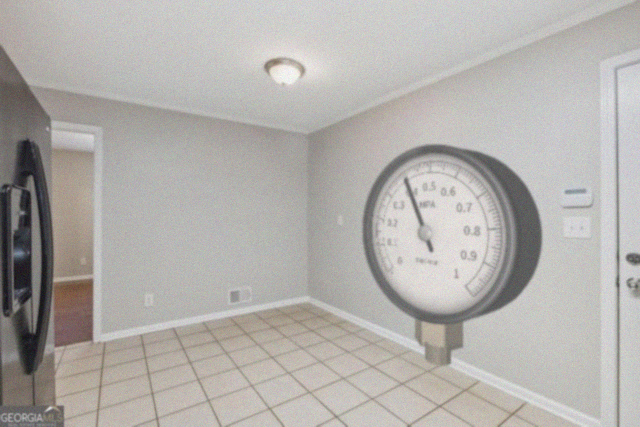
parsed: 0.4 MPa
